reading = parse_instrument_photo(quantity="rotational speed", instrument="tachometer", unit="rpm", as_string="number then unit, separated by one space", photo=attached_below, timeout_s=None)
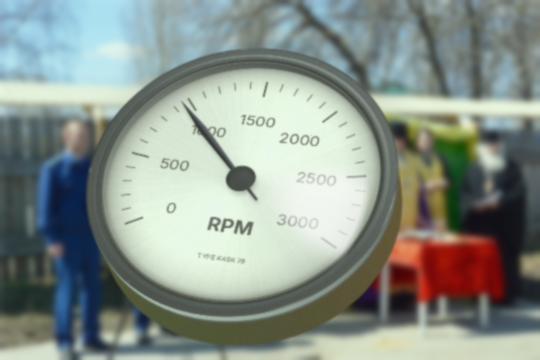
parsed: 950 rpm
